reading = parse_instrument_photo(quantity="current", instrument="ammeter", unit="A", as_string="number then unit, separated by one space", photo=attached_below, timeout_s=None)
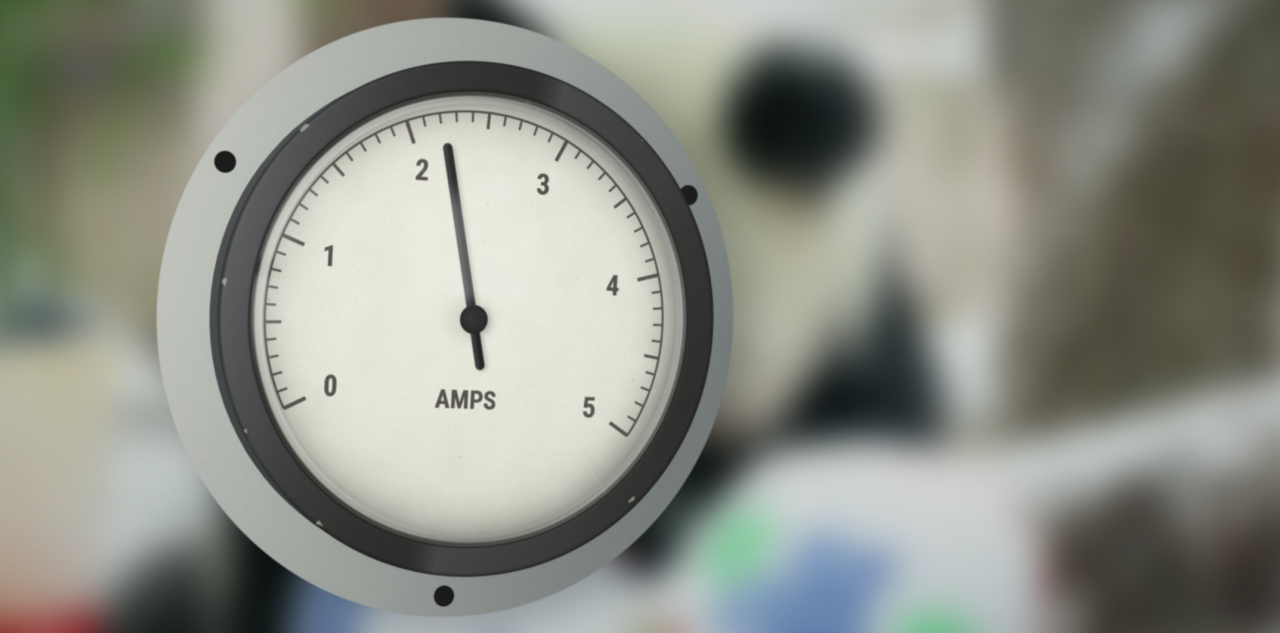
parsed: 2.2 A
